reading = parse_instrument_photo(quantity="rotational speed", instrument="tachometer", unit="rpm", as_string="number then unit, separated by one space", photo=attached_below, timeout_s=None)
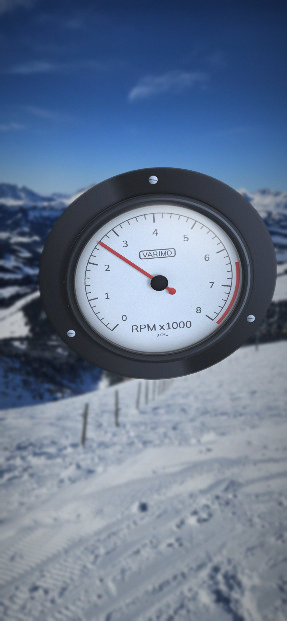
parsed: 2600 rpm
